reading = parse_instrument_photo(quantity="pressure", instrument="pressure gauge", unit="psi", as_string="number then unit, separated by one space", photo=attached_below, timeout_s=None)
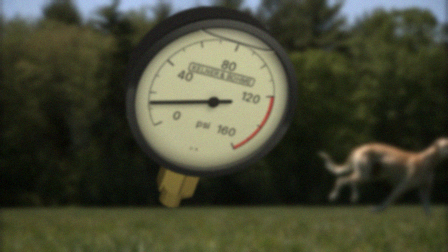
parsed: 15 psi
